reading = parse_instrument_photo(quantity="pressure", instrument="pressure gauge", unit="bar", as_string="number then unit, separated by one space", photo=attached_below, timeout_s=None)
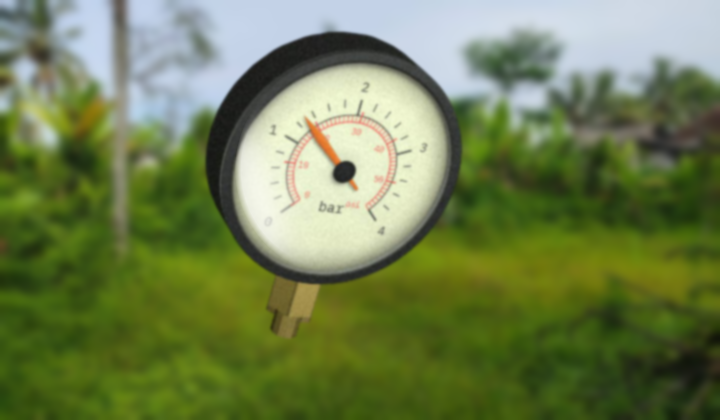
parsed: 1.3 bar
